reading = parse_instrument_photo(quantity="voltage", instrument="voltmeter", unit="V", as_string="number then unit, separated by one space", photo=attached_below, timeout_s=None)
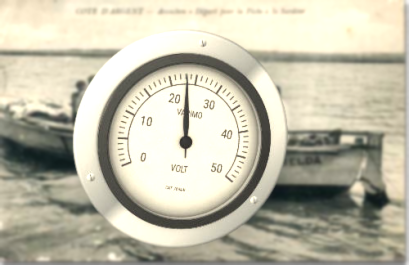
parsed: 23 V
